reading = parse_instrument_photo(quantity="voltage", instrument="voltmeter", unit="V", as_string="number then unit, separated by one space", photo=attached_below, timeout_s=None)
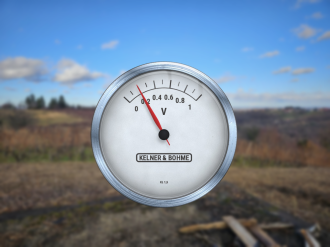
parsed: 0.2 V
